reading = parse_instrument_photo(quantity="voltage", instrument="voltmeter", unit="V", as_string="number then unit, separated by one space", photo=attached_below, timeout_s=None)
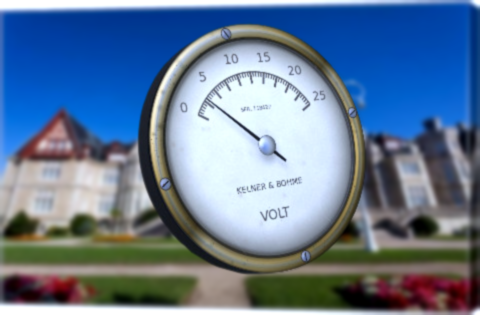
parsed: 2.5 V
